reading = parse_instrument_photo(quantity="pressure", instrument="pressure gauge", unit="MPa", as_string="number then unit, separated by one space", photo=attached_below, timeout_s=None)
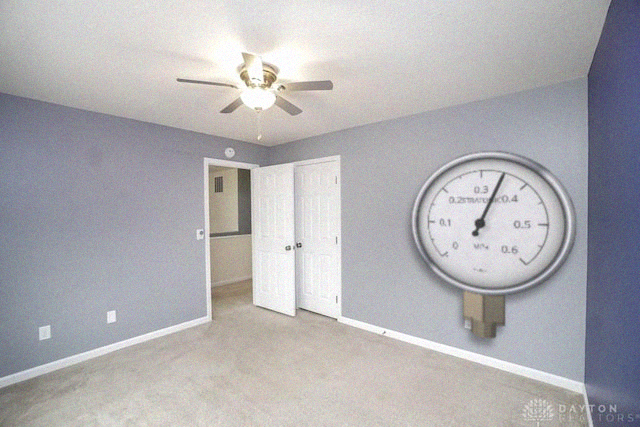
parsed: 0.35 MPa
